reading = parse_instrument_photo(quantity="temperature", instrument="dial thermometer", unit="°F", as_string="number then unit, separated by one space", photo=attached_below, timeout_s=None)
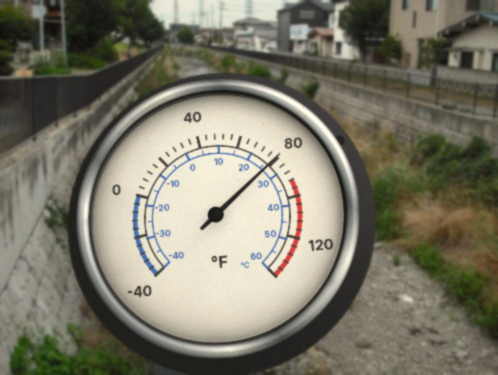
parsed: 80 °F
